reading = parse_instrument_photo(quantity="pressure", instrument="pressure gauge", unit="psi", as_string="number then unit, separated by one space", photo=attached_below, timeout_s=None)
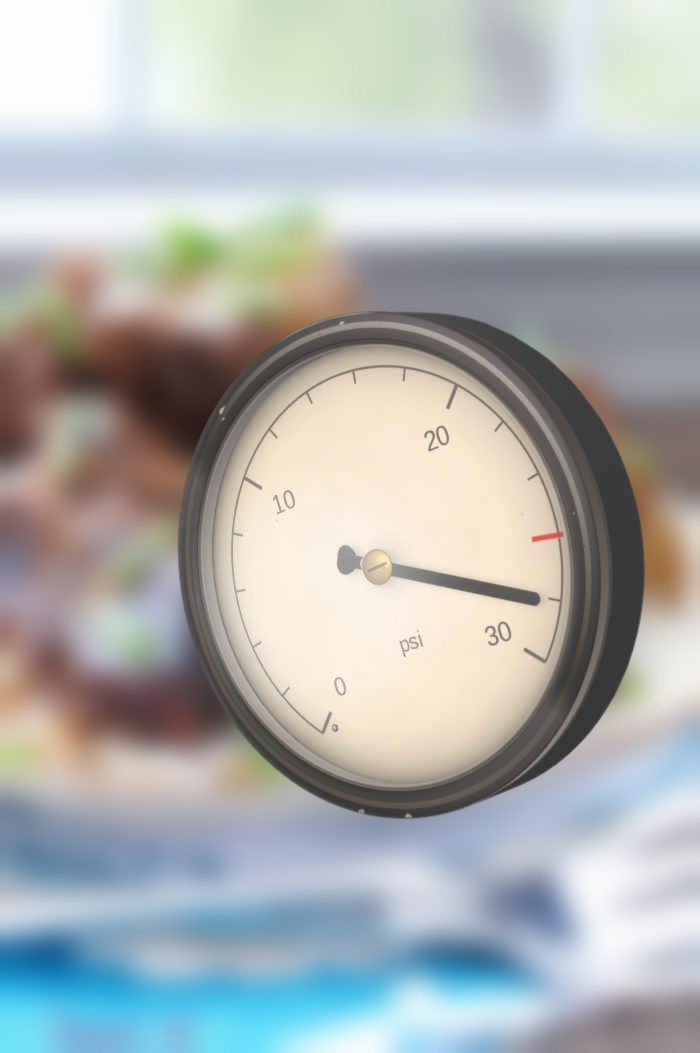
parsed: 28 psi
